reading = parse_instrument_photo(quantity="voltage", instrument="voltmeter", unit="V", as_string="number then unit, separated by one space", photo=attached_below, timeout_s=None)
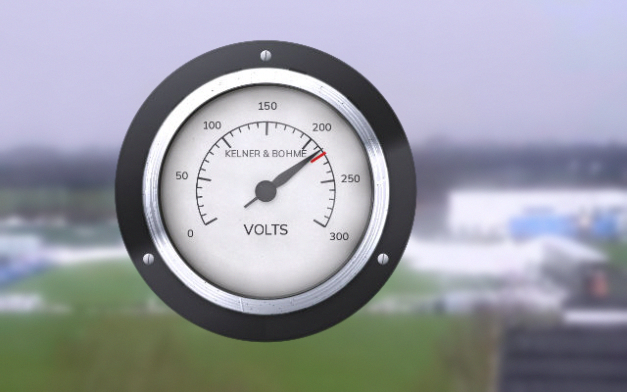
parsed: 215 V
